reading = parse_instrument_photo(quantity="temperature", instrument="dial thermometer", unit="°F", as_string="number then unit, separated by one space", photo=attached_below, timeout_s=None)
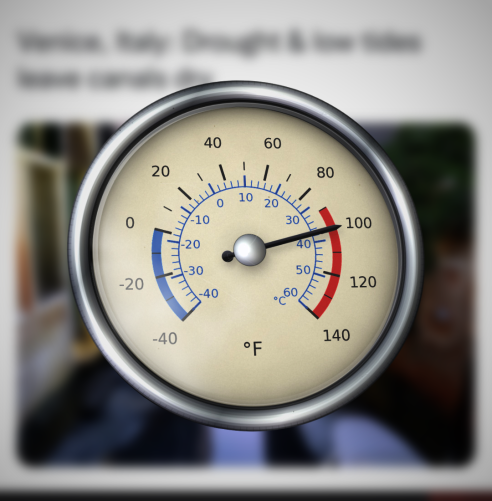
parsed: 100 °F
